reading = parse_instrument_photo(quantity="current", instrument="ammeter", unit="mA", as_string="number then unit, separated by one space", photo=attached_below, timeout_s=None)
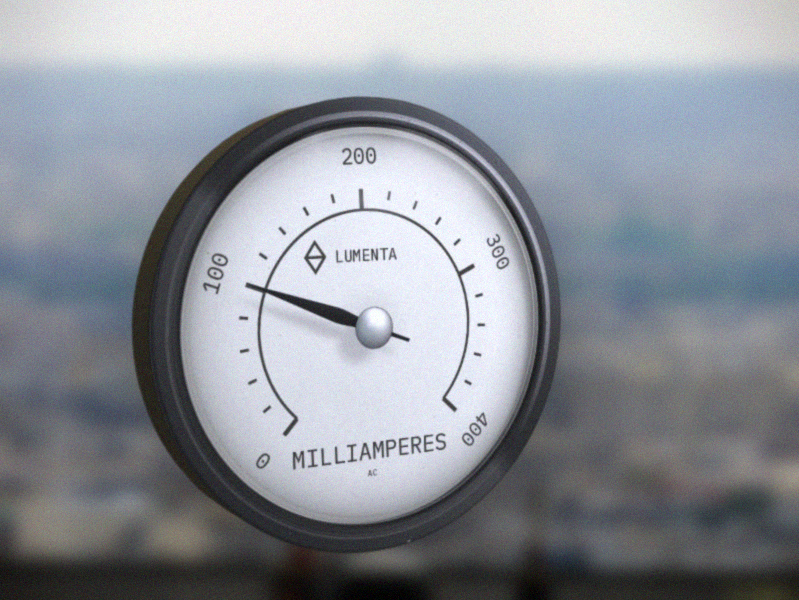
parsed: 100 mA
